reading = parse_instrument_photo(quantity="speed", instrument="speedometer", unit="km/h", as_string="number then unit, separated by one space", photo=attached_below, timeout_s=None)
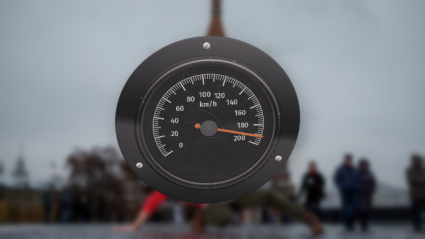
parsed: 190 km/h
